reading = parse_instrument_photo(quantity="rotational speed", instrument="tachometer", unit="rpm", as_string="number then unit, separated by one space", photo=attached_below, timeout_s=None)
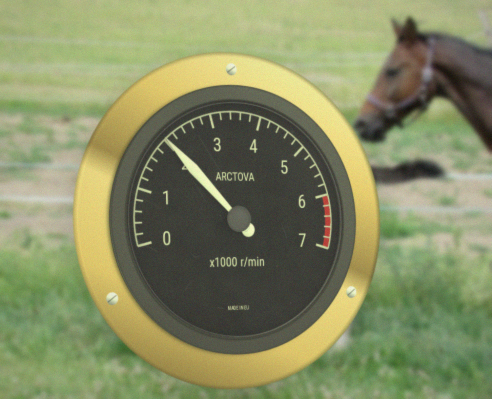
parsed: 2000 rpm
